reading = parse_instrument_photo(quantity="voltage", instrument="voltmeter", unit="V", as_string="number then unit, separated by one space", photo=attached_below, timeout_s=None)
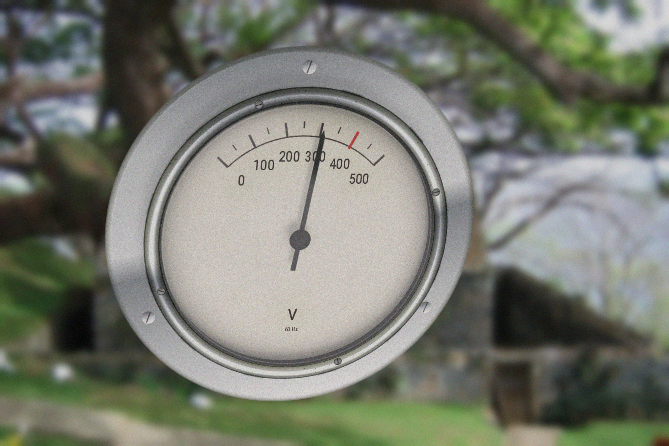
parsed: 300 V
